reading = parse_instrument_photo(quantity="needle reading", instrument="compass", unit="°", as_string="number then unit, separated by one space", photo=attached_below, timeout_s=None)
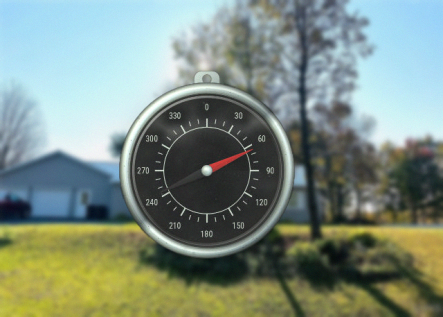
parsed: 65 °
